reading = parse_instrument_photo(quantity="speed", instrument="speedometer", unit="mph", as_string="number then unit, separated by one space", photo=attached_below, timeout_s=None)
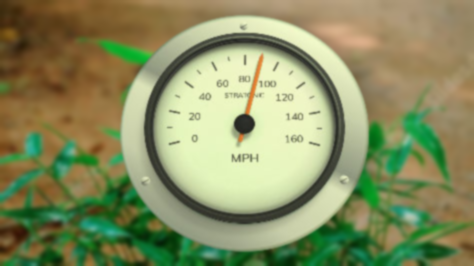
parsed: 90 mph
